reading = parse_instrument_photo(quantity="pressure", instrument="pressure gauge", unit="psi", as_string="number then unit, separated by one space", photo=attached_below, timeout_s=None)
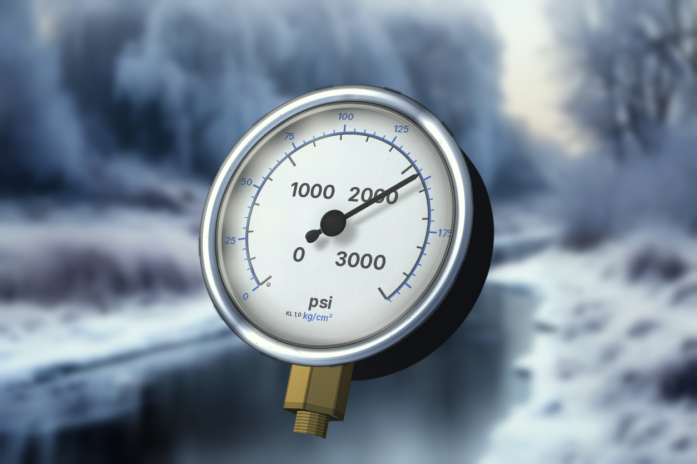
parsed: 2100 psi
